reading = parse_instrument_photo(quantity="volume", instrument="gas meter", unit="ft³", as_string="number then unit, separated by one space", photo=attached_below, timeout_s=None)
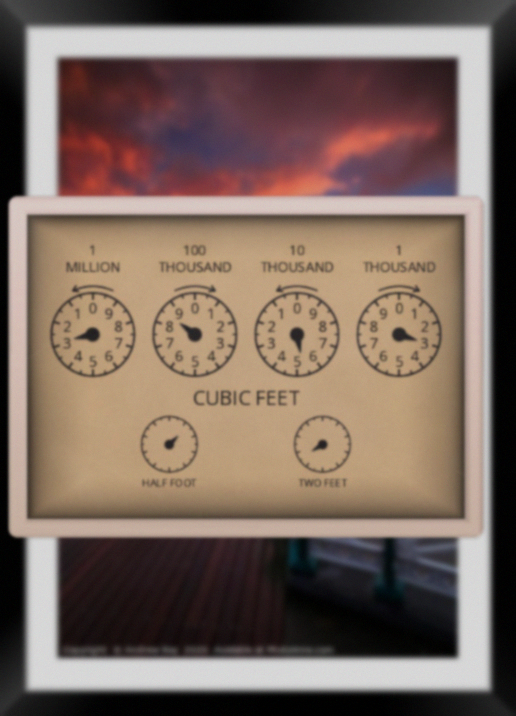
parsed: 285300 ft³
